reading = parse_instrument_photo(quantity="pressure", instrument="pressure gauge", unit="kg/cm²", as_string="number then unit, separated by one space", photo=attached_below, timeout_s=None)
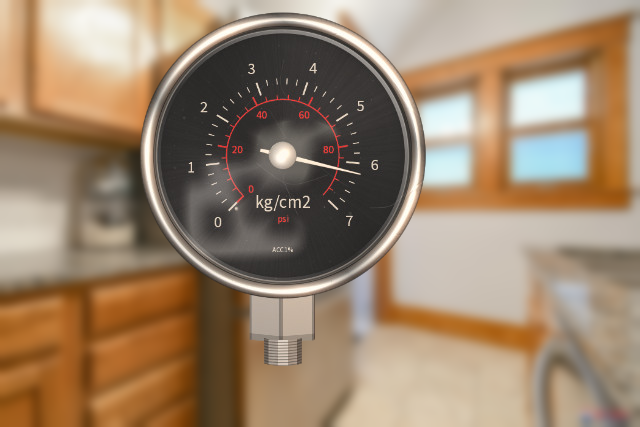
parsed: 6.2 kg/cm²
